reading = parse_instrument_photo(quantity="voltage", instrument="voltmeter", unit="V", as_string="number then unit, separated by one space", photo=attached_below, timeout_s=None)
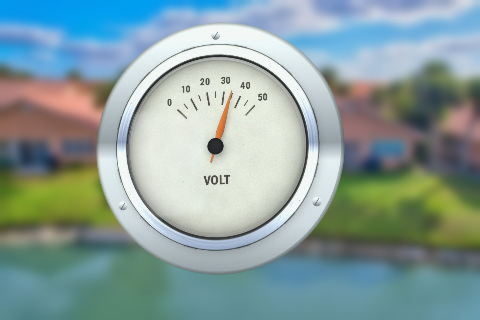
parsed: 35 V
